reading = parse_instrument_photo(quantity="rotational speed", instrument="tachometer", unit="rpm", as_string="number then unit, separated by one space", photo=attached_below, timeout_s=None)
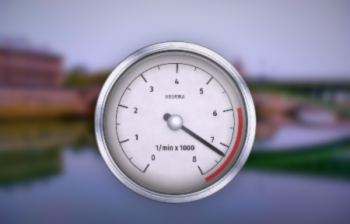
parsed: 7250 rpm
